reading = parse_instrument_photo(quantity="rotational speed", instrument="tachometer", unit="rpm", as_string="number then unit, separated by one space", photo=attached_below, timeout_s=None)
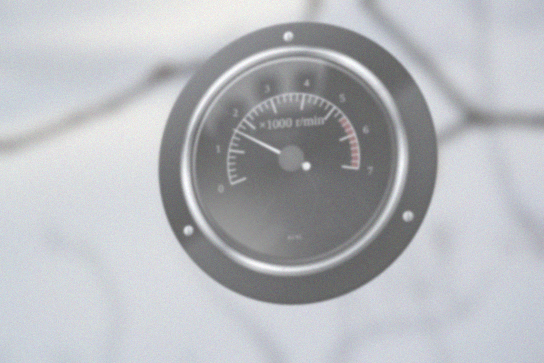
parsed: 1600 rpm
